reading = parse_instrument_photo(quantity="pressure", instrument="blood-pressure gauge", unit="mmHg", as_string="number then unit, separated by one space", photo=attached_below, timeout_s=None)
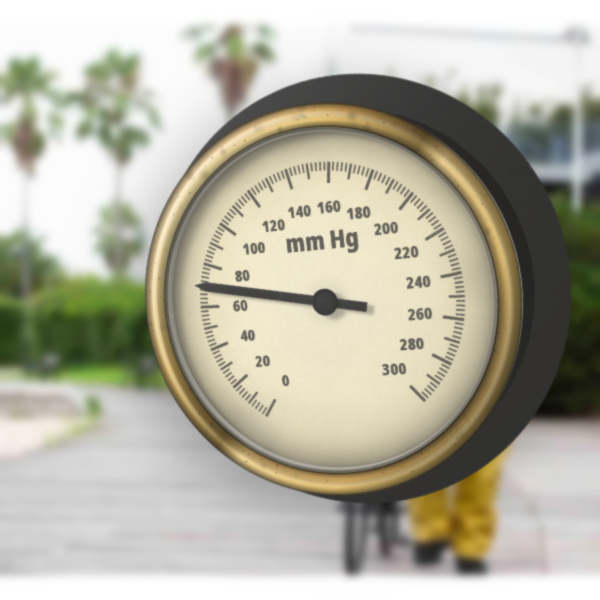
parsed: 70 mmHg
